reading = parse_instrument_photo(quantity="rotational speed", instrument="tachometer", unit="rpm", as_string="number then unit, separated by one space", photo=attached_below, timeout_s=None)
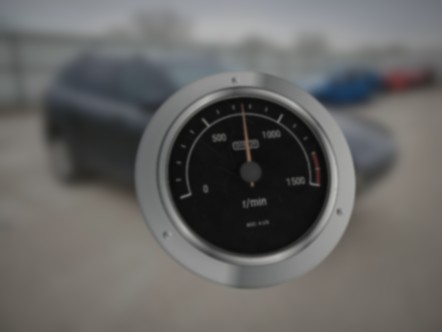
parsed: 750 rpm
